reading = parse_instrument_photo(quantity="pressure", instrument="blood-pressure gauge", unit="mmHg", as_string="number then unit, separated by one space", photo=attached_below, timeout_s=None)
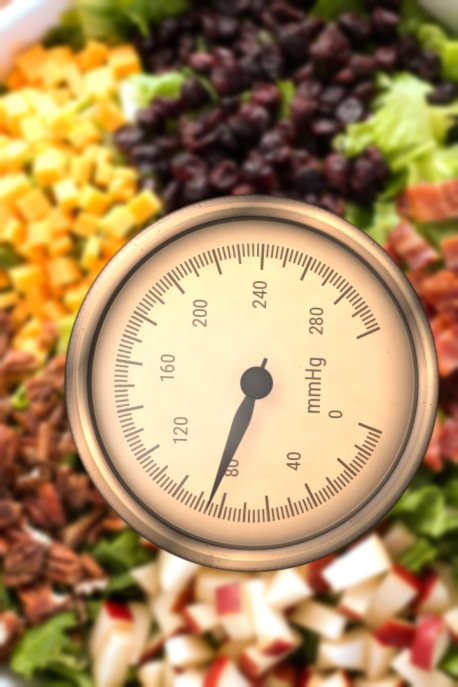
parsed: 86 mmHg
